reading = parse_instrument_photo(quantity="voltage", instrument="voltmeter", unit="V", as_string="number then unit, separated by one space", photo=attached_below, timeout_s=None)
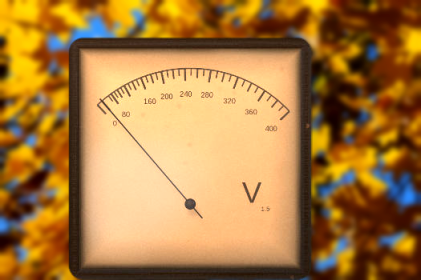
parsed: 40 V
